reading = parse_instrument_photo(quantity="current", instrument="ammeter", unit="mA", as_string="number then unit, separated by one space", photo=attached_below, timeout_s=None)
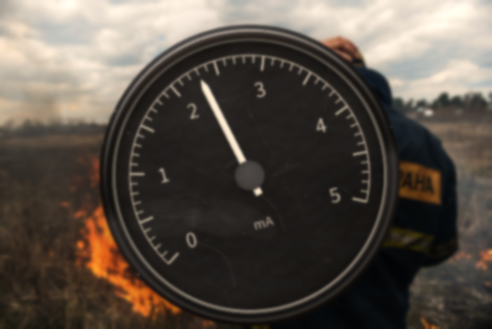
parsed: 2.3 mA
